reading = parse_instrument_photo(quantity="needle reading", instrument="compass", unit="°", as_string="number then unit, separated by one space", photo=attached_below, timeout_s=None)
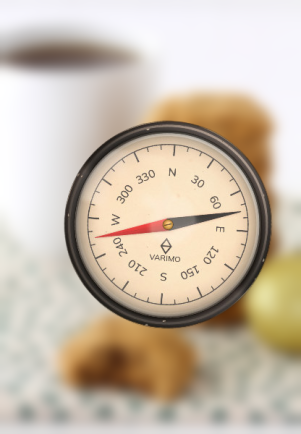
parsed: 255 °
